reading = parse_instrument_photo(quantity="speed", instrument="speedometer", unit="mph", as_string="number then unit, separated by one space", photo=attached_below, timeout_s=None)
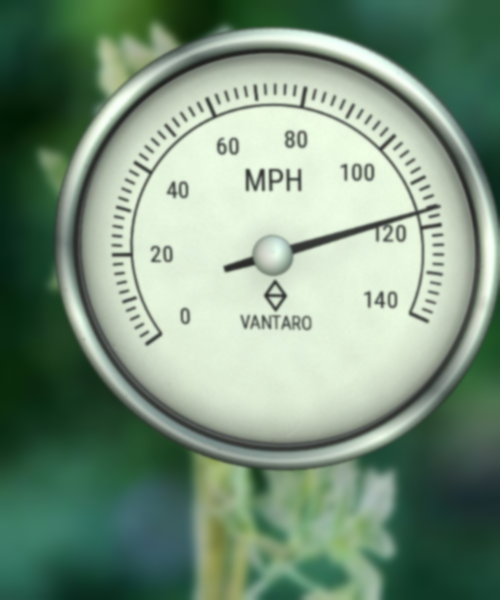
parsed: 116 mph
